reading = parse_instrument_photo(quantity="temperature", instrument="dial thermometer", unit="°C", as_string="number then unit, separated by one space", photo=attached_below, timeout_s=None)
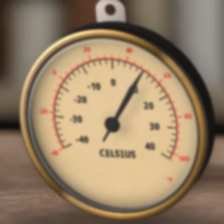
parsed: 10 °C
